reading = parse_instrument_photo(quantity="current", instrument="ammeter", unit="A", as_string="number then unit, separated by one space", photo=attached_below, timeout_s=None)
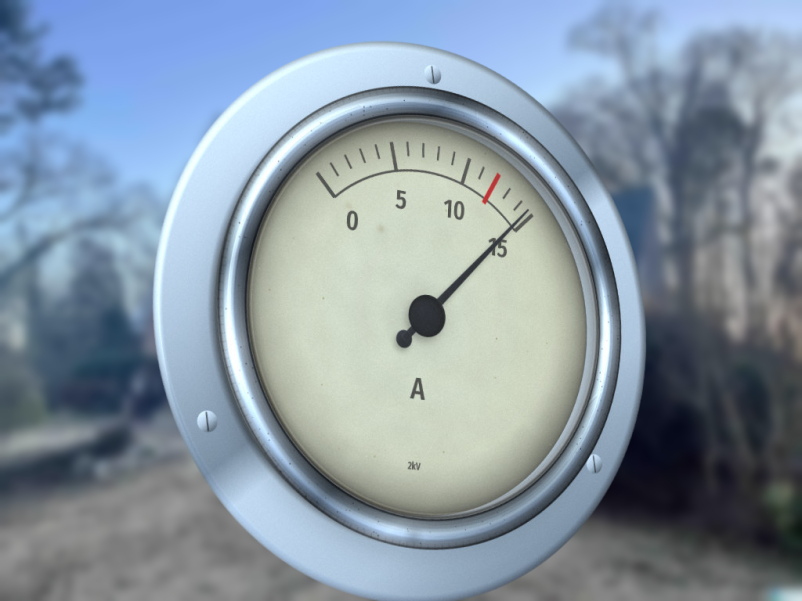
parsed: 14.5 A
